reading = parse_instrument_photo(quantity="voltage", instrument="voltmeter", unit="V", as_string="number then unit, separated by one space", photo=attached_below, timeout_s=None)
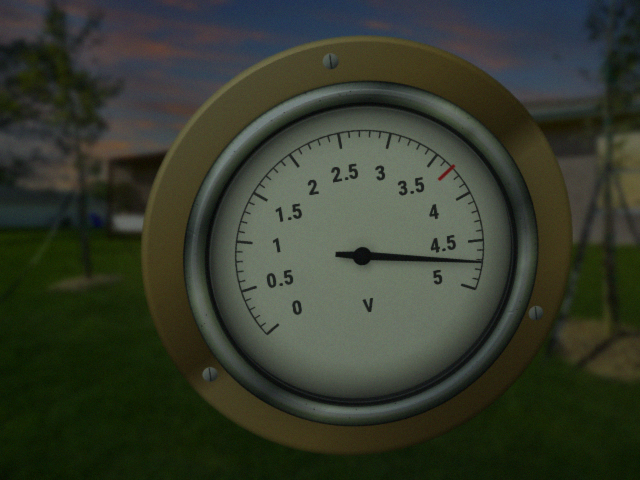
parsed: 4.7 V
